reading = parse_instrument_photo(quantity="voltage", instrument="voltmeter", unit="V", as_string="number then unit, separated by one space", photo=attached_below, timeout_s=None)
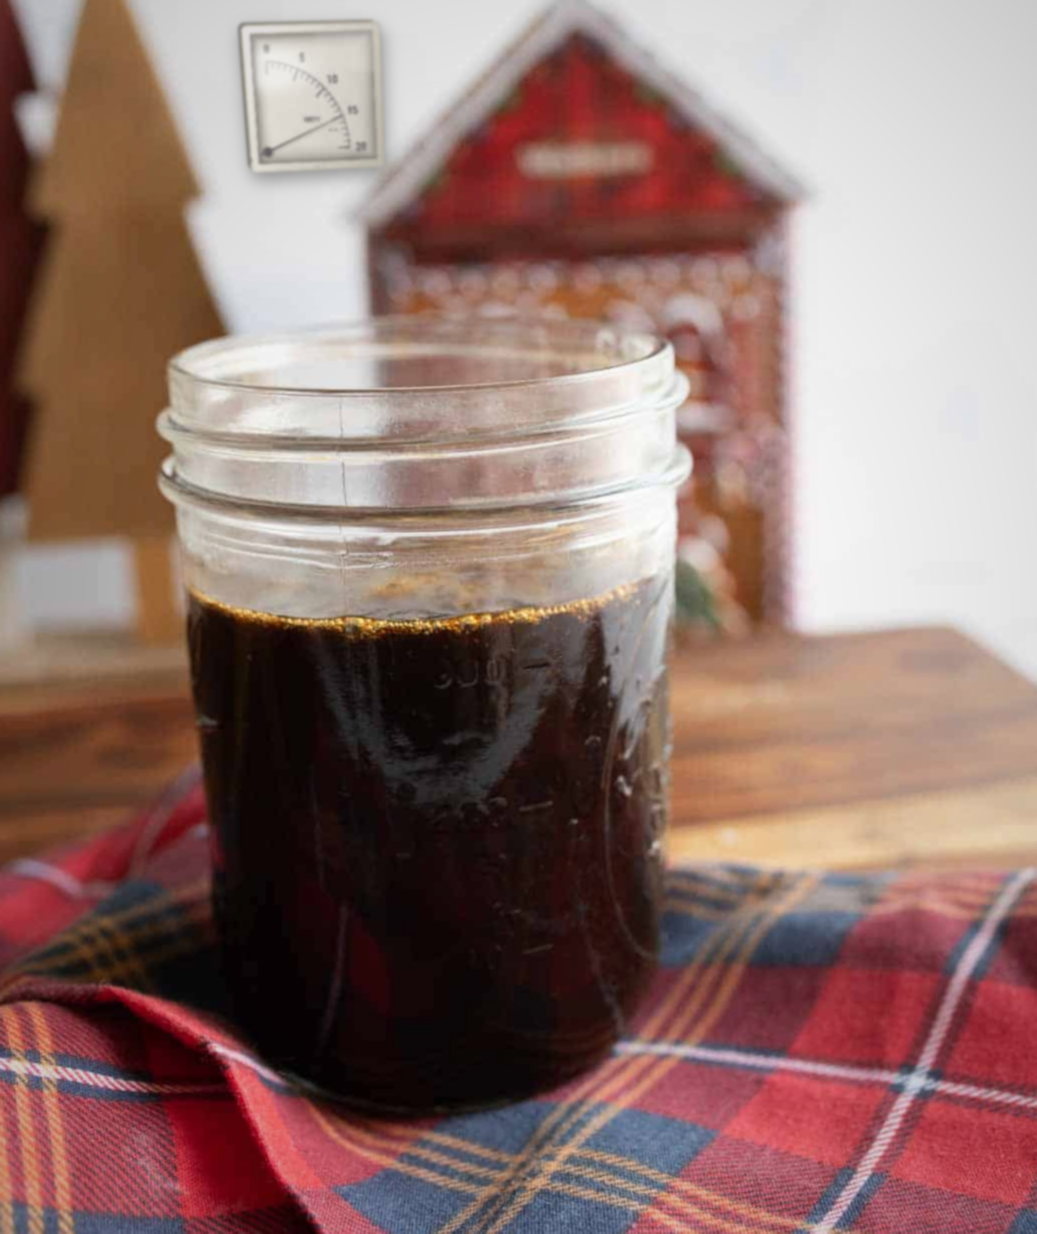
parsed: 15 V
